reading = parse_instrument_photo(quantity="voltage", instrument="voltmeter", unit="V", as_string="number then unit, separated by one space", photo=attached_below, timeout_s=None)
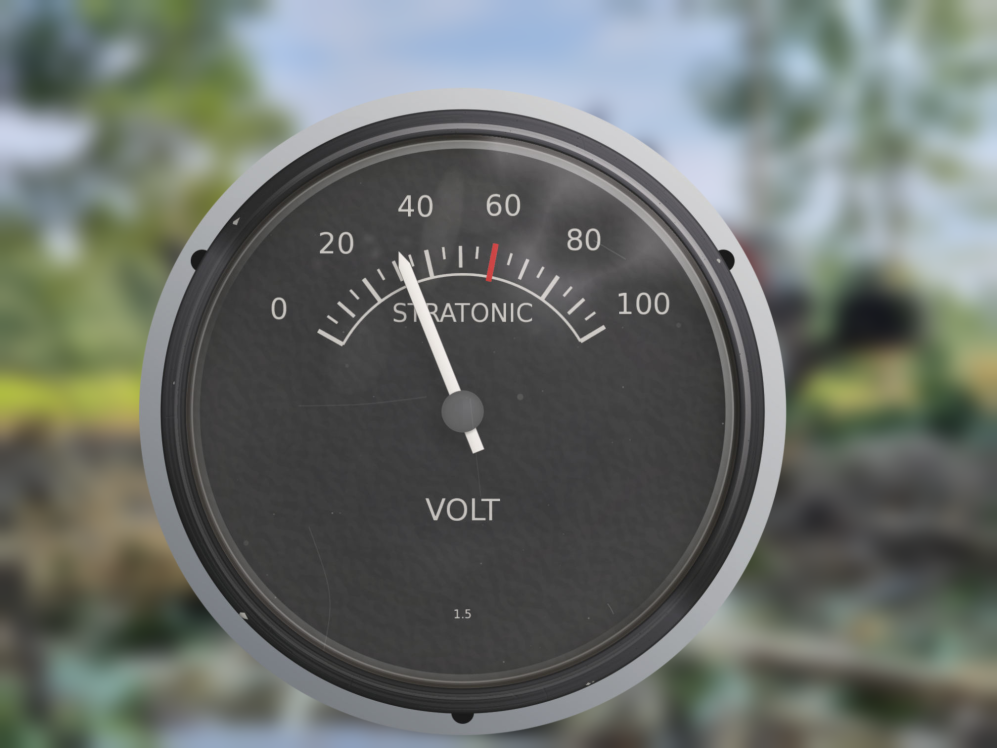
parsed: 32.5 V
